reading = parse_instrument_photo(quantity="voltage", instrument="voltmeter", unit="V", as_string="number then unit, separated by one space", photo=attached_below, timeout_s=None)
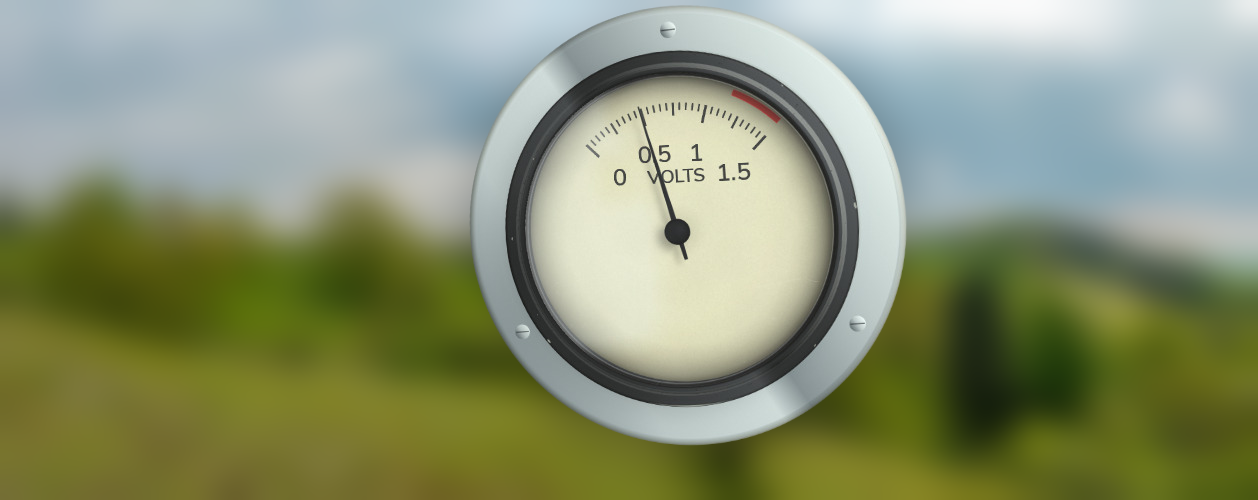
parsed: 0.5 V
